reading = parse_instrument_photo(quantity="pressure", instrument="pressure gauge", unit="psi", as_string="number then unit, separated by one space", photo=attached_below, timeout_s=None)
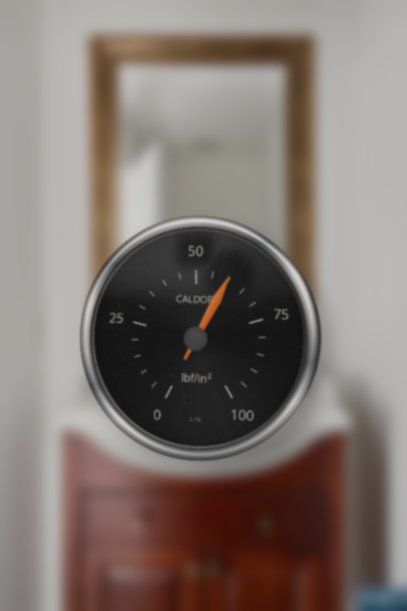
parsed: 60 psi
